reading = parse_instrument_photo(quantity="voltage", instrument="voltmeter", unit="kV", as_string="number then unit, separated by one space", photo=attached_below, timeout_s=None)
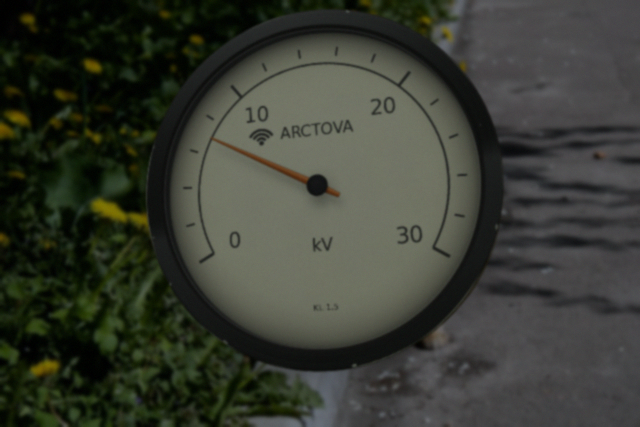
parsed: 7 kV
